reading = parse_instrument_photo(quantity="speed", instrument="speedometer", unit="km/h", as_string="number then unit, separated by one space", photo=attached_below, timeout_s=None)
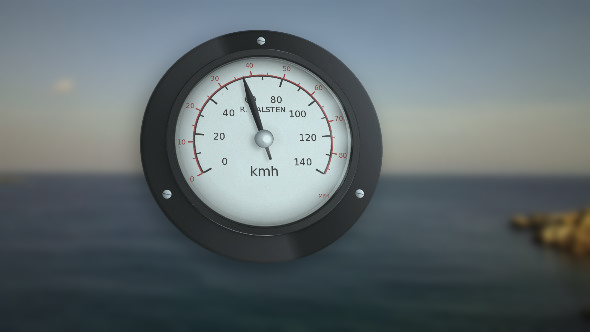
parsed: 60 km/h
